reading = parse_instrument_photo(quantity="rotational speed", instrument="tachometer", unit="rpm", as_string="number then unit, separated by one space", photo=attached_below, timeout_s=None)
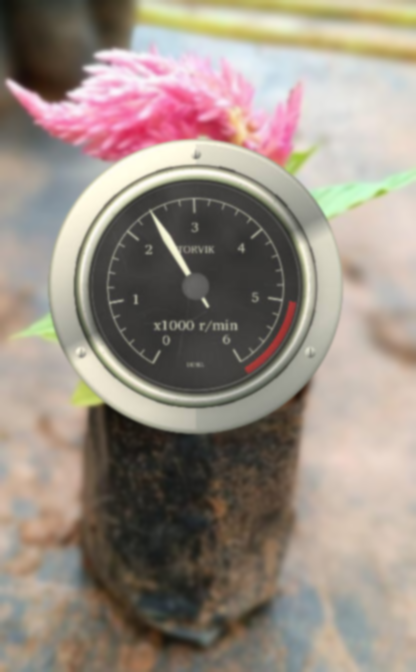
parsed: 2400 rpm
